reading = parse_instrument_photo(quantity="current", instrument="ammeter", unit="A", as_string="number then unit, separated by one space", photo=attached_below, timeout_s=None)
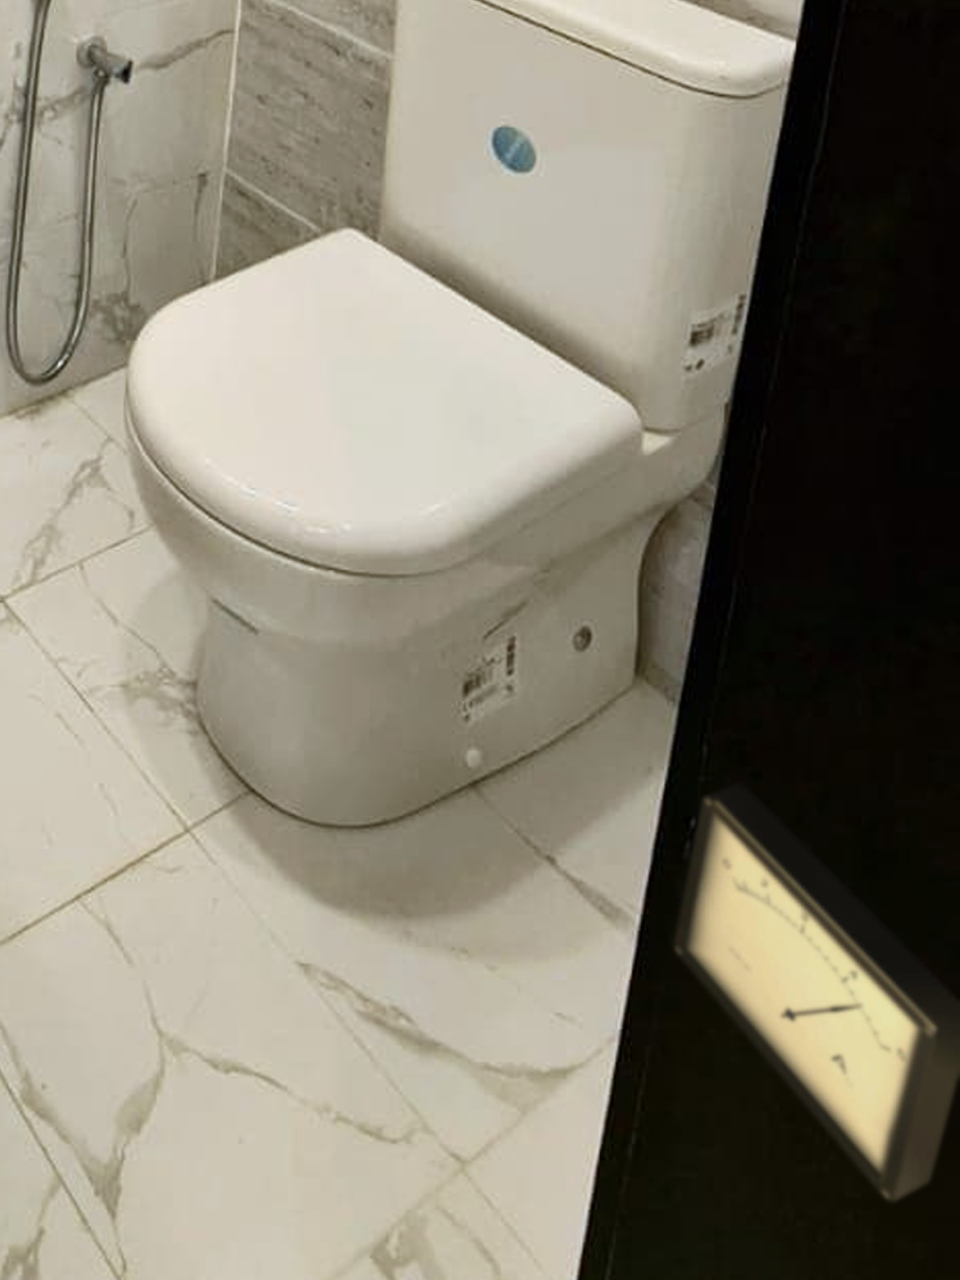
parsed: 4.4 A
